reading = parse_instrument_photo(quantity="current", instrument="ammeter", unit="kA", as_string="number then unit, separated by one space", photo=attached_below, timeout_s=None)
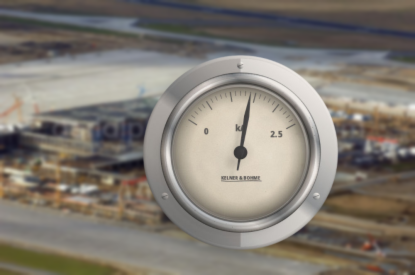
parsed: 1.4 kA
